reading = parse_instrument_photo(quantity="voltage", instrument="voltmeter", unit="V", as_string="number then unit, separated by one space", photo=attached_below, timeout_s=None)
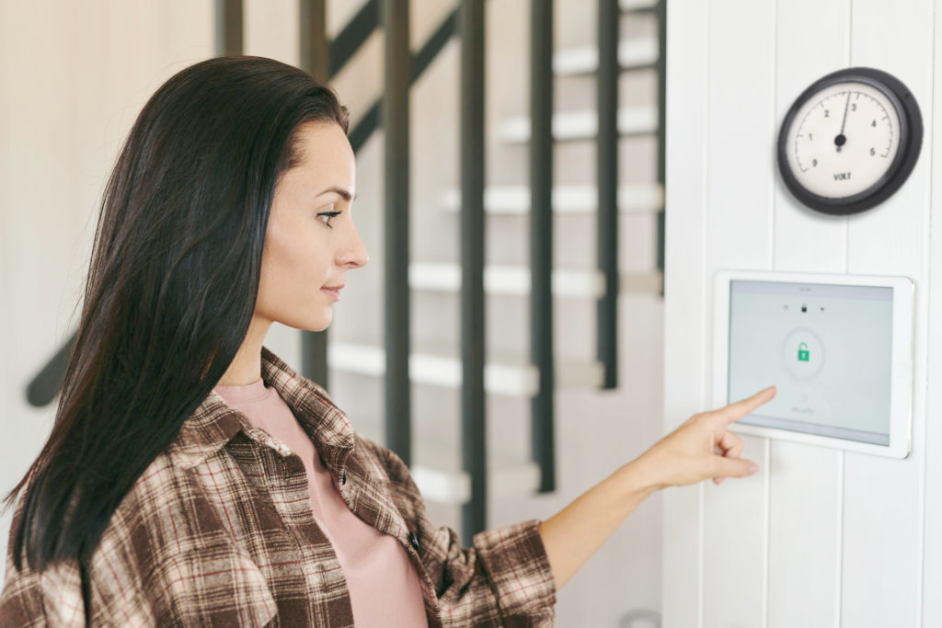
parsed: 2.8 V
